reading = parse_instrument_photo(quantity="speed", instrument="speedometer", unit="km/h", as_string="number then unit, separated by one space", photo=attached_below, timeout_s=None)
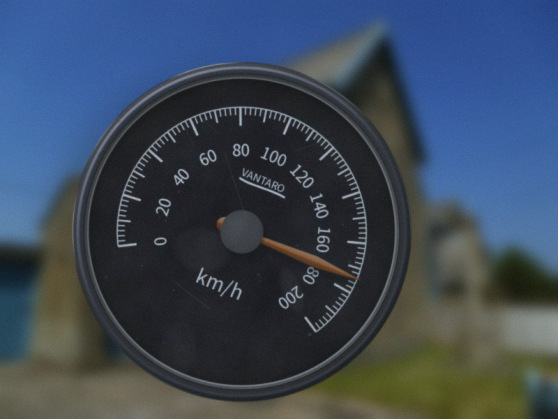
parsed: 174 km/h
